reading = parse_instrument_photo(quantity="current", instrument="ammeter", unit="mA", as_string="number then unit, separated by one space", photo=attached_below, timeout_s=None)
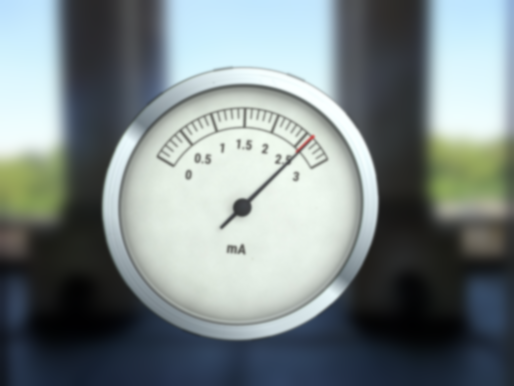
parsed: 2.6 mA
